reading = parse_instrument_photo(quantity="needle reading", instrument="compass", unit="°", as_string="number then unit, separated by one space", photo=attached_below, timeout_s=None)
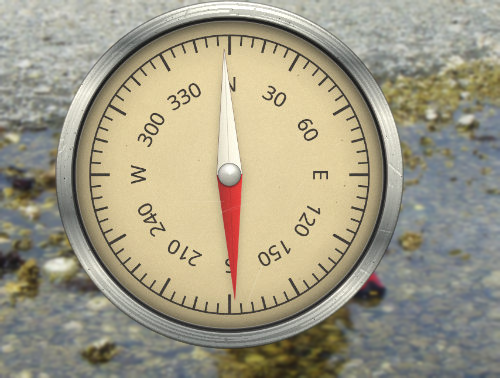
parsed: 177.5 °
